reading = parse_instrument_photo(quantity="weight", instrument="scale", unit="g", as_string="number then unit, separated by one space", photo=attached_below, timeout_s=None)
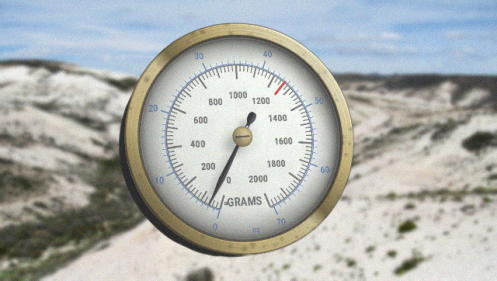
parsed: 60 g
